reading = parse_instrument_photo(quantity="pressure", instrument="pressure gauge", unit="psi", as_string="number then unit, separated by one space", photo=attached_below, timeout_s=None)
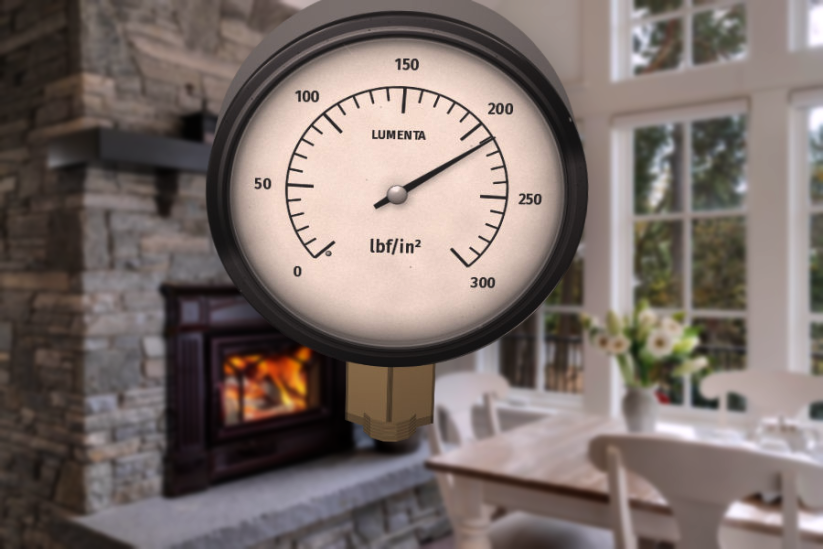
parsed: 210 psi
